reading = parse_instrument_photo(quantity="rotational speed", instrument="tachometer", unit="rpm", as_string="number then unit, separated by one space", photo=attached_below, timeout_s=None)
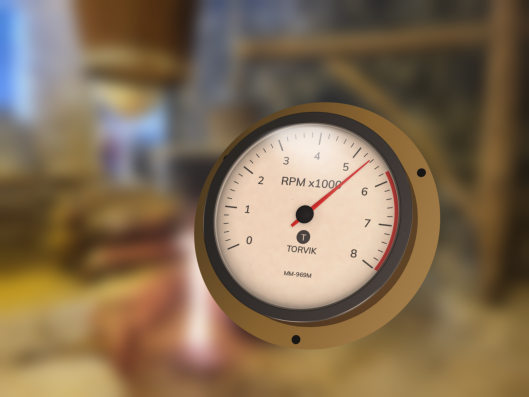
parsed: 5400 rpm
